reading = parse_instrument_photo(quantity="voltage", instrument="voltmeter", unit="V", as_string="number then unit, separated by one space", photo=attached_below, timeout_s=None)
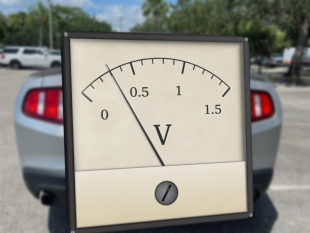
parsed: 0.3 V
